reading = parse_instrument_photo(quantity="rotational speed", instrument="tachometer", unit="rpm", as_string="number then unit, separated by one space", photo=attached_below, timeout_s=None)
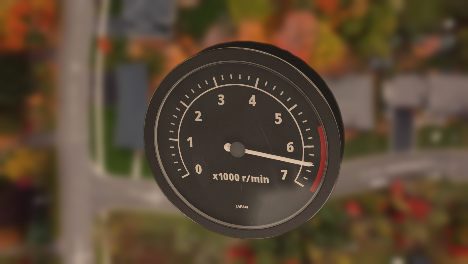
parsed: 6400 rpm
